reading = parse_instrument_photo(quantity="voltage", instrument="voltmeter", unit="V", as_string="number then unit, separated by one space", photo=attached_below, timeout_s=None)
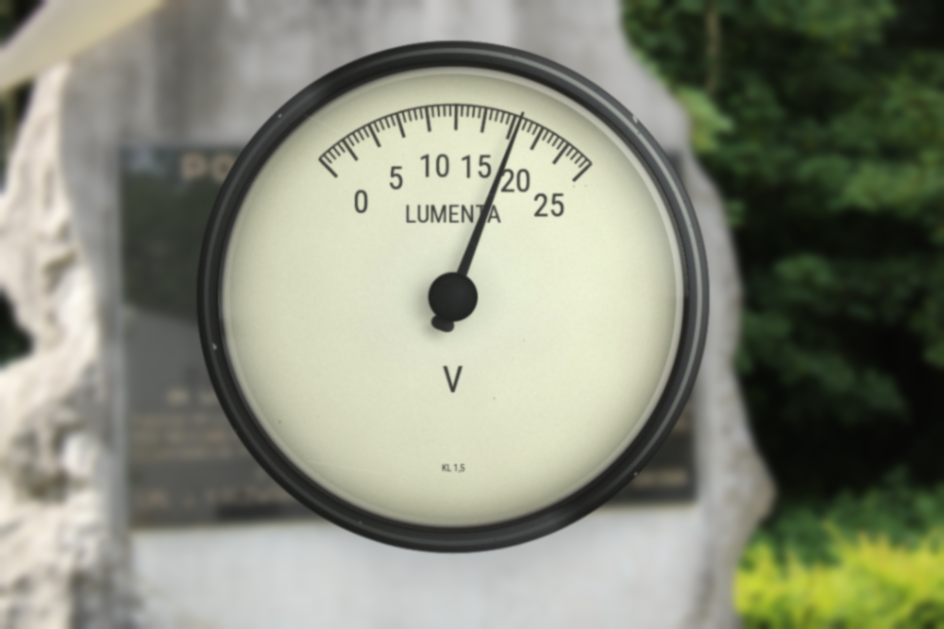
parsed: 18 V
